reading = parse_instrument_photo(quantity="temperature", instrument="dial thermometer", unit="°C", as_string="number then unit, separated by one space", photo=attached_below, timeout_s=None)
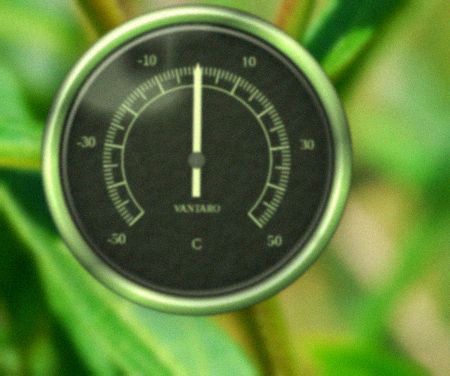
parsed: 0 °C
